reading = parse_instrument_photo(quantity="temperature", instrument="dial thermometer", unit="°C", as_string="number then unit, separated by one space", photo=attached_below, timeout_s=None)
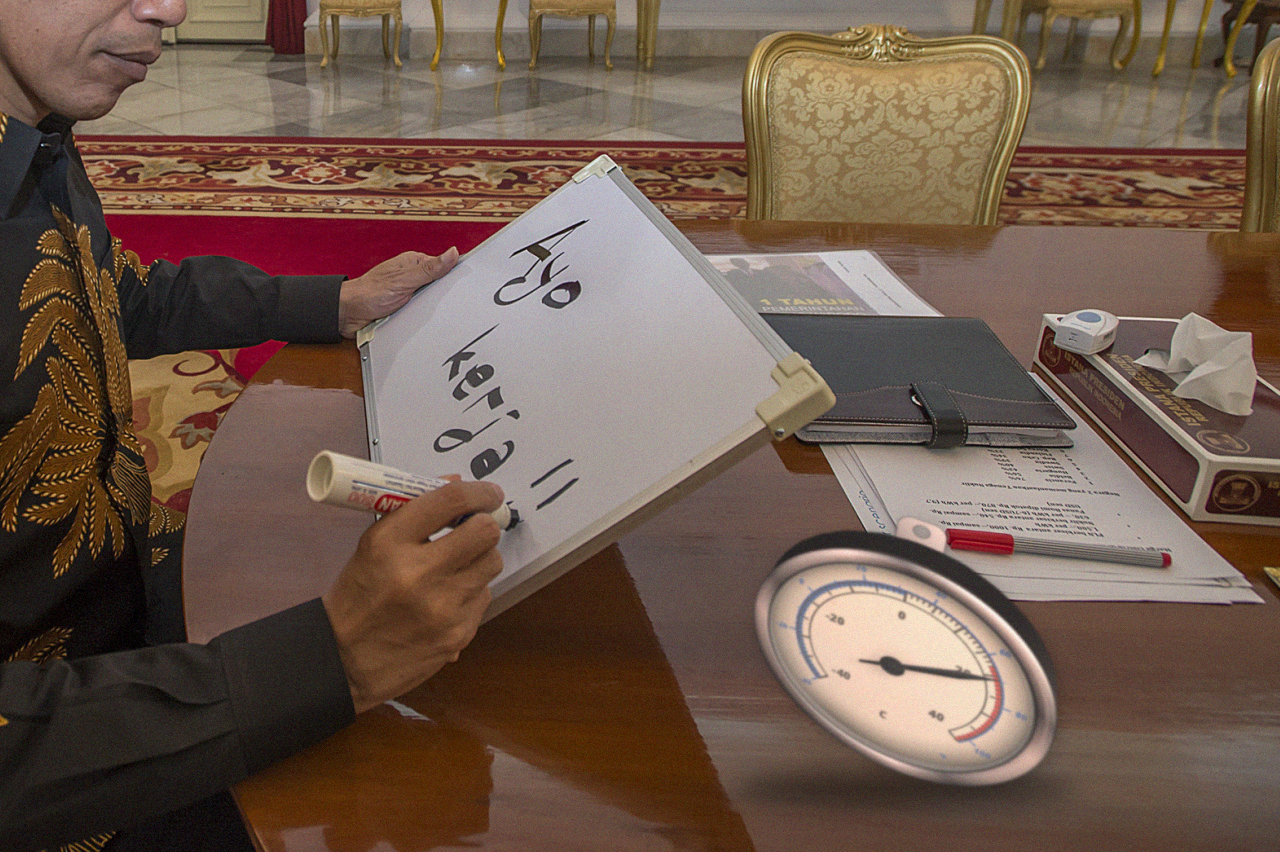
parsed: 20 °C
